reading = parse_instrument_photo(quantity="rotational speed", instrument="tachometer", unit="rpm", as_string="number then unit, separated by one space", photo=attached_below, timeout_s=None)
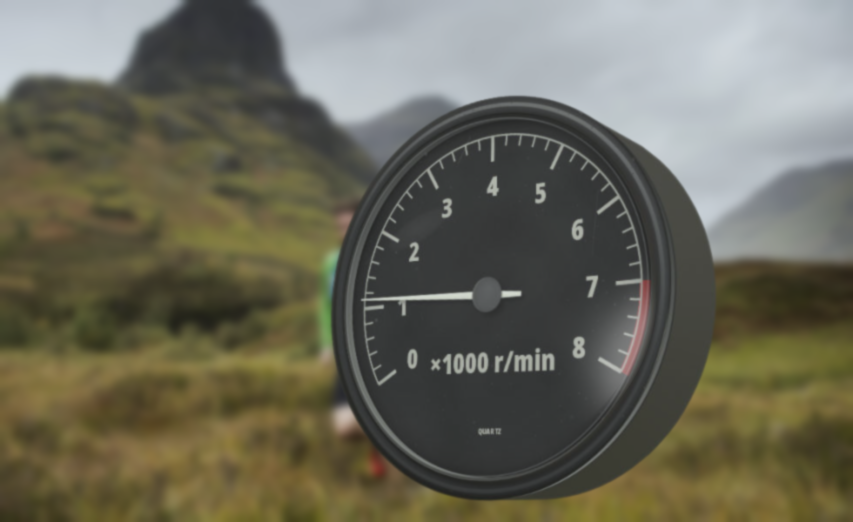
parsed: 1100 rpm
